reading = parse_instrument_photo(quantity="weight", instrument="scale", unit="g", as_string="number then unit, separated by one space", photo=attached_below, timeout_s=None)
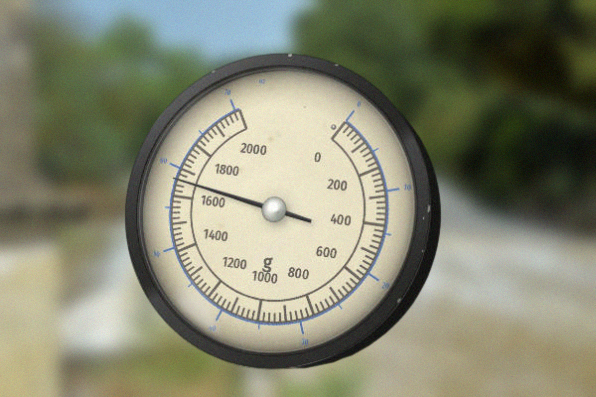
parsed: 1660 g
